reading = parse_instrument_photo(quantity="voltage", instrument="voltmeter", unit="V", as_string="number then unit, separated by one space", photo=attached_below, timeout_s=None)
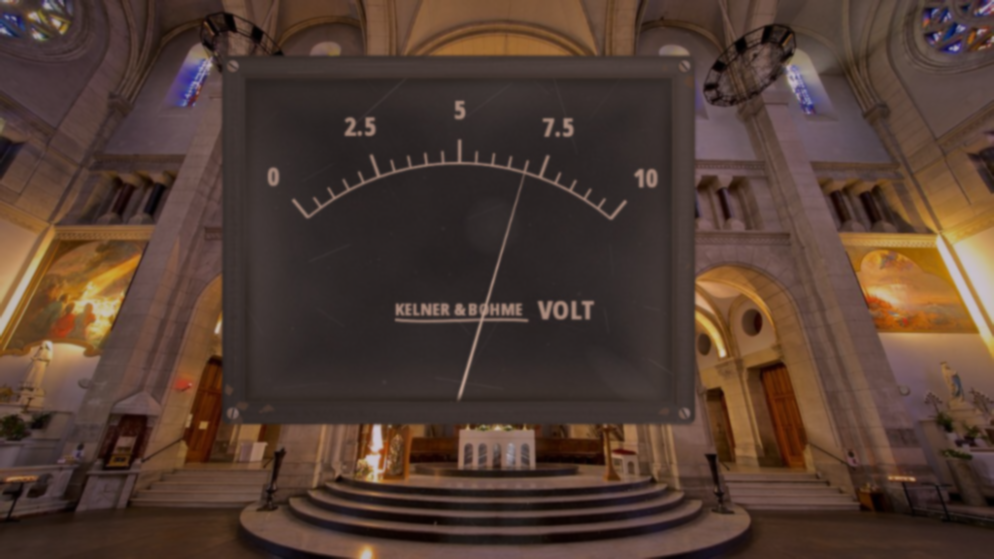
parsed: 7 V
